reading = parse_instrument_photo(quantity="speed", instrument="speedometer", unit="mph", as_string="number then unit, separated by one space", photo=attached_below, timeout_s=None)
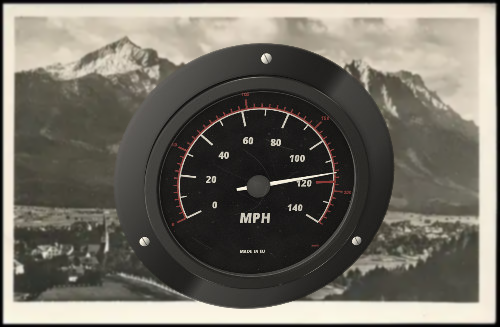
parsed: 115 mph
